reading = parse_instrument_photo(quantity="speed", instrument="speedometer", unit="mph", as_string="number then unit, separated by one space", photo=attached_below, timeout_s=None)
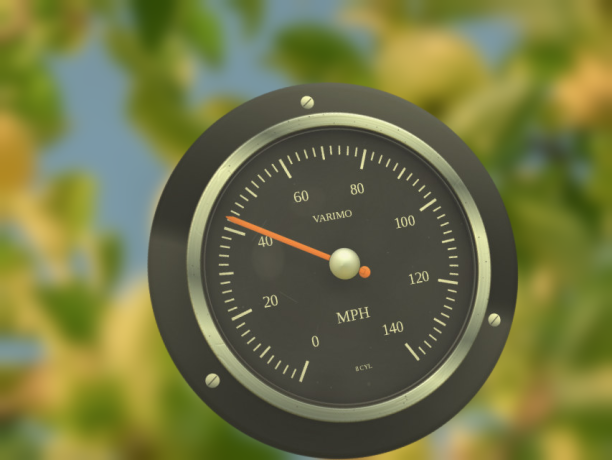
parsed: 42 mph
